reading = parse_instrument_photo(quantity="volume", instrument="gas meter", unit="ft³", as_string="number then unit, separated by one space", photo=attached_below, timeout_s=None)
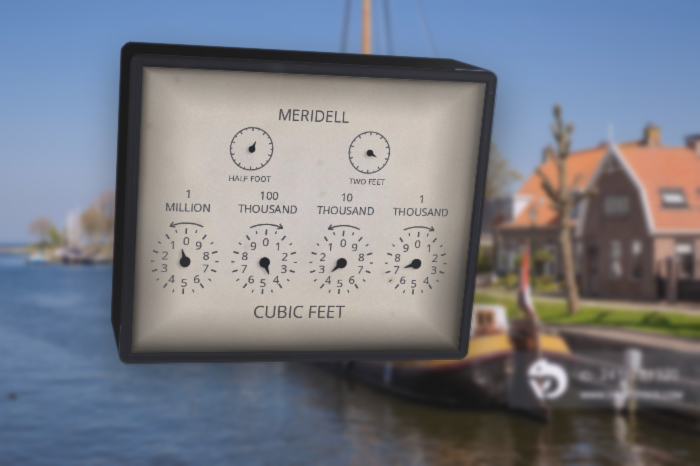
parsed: 43700 ft³
